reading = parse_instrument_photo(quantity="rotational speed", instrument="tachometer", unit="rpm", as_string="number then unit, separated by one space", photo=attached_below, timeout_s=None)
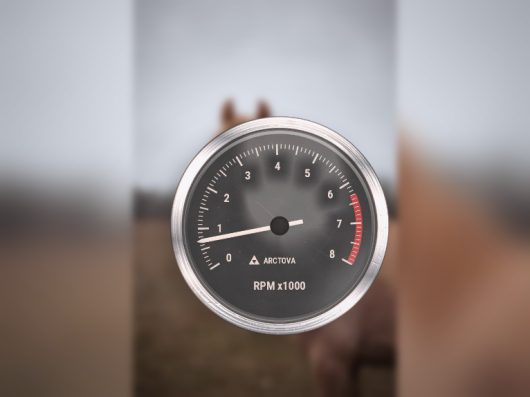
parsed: 700 rpm
